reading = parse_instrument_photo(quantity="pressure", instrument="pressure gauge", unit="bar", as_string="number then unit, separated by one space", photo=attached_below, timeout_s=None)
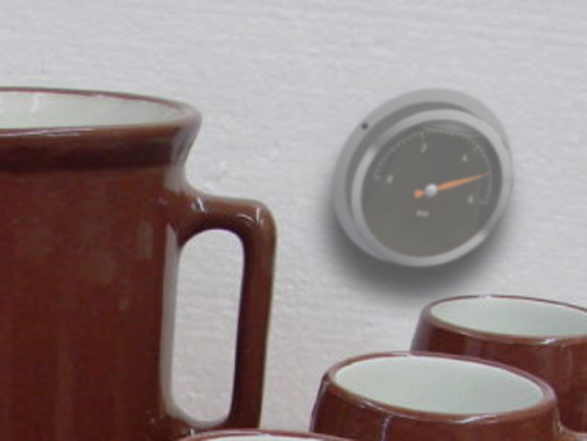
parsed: 5 bar
